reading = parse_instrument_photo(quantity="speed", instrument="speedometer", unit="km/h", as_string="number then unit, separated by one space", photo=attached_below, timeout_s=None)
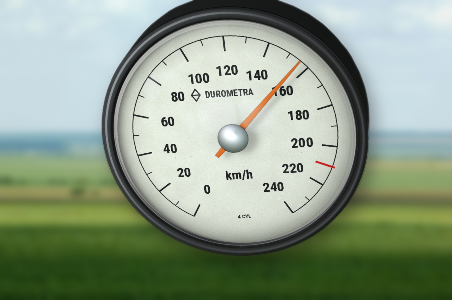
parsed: 155 km/h
